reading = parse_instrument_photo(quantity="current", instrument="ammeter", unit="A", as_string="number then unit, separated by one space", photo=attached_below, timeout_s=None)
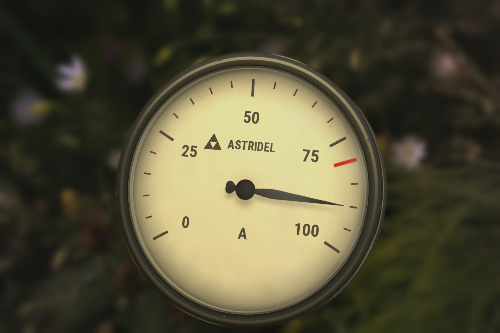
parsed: 90 A
